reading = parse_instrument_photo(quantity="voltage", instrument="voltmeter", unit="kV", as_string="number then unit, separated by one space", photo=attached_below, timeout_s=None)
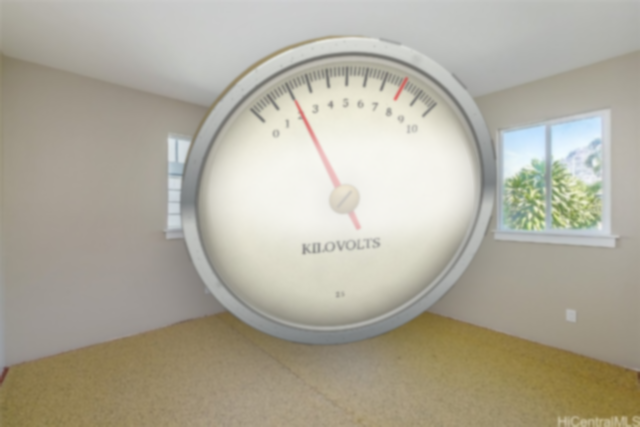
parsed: 2 kV
